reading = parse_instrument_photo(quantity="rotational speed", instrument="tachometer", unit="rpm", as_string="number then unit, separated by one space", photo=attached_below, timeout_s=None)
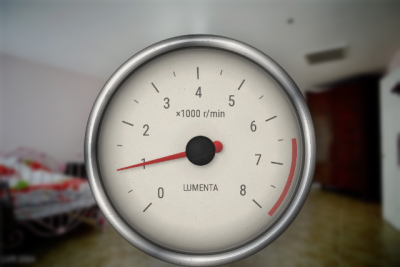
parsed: 1000 rpm
